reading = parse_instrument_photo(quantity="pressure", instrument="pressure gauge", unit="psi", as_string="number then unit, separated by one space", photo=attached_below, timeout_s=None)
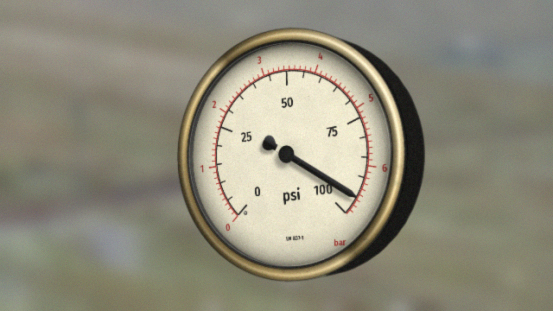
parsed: 95 psi
